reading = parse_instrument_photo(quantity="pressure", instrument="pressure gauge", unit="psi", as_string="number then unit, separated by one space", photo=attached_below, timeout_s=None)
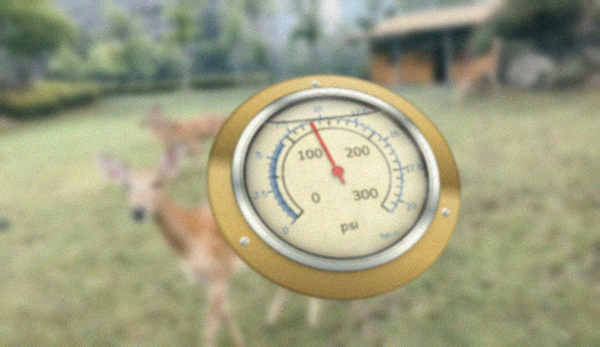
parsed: 130 psi
